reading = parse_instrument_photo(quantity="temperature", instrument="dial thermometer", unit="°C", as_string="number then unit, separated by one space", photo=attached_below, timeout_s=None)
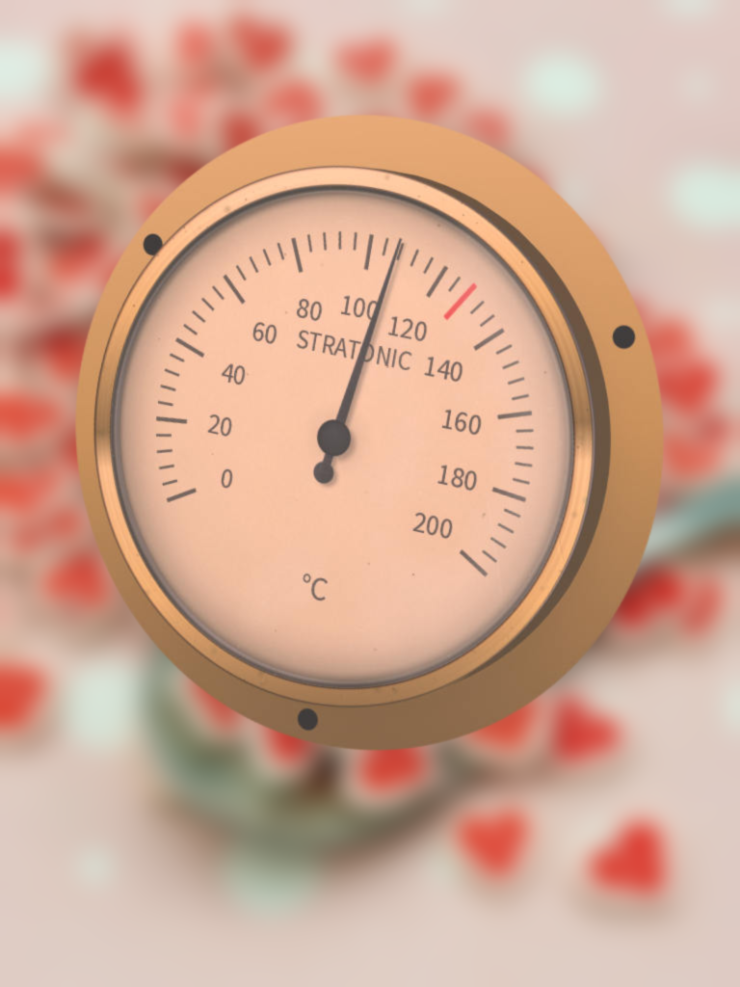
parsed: 108 °C
